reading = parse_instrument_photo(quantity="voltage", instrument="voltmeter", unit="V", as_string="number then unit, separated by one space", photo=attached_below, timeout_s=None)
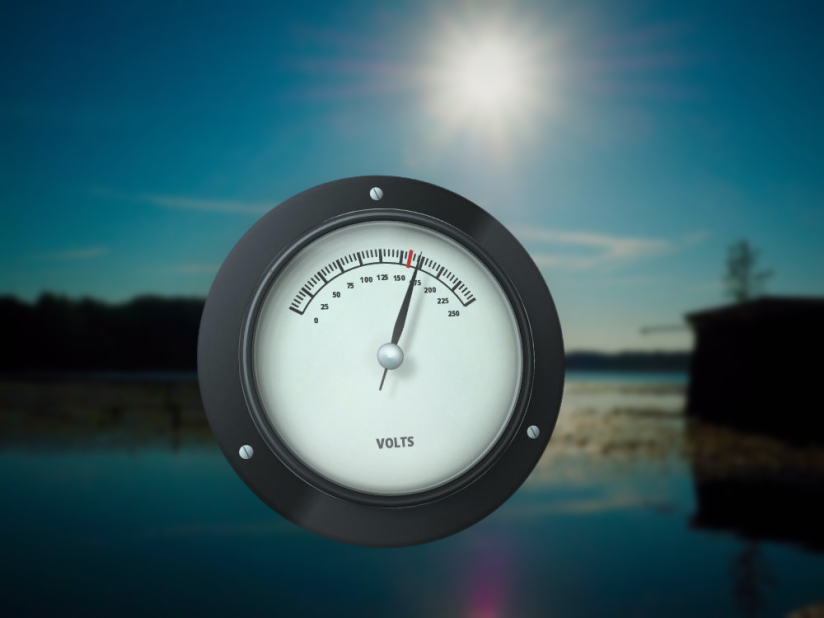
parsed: 170 V
